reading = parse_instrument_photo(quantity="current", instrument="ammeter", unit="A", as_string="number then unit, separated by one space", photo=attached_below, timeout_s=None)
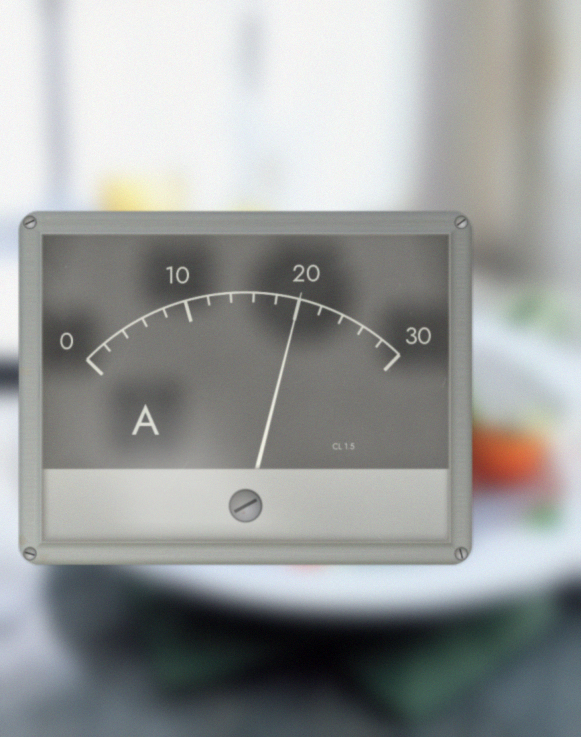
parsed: 20 A
